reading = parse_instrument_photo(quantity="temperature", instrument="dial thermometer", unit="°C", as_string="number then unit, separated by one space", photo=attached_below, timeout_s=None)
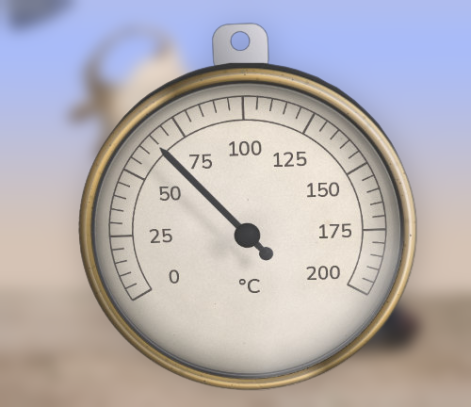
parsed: 65 °C
